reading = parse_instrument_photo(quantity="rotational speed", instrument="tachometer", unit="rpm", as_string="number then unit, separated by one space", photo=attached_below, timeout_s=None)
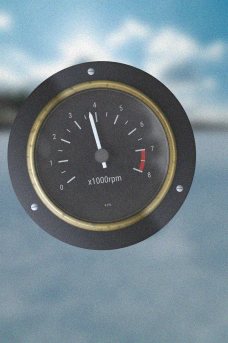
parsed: 3750 rpm
